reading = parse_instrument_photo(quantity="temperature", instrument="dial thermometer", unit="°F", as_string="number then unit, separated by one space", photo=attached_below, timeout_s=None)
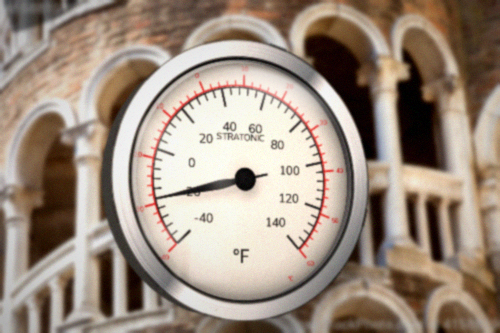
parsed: -20 °F
